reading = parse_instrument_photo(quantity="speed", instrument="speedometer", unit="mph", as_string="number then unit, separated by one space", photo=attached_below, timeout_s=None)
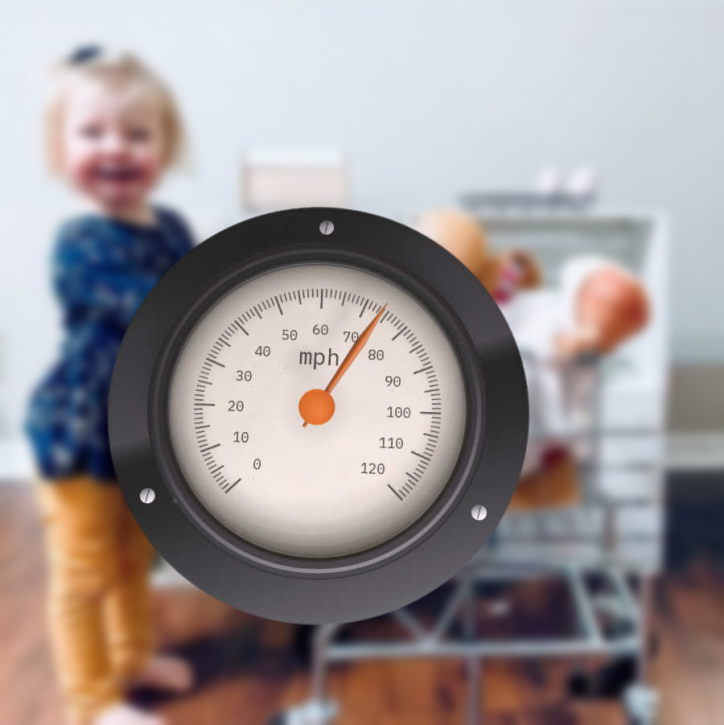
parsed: 74 mph
